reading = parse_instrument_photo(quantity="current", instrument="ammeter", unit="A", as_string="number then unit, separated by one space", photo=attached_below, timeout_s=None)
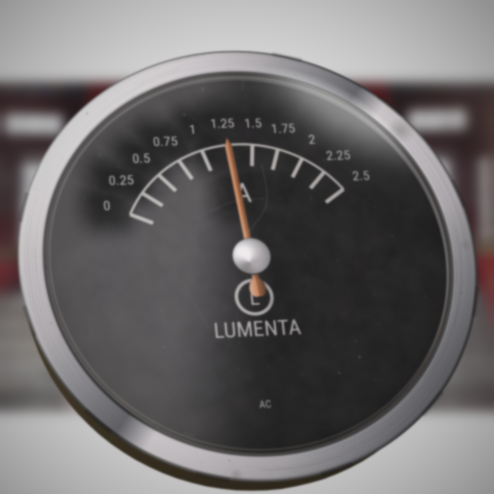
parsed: 1.25 A
